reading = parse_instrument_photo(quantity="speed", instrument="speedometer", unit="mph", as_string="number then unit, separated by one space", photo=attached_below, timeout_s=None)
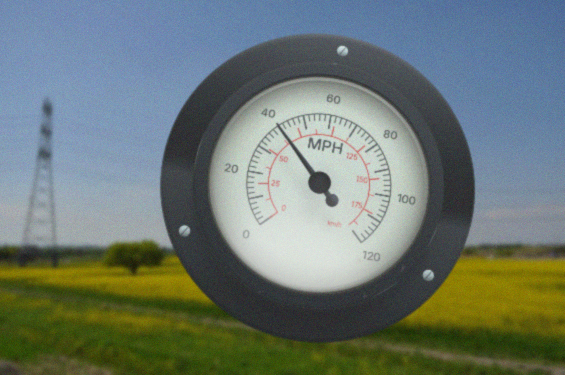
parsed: 40 mph
